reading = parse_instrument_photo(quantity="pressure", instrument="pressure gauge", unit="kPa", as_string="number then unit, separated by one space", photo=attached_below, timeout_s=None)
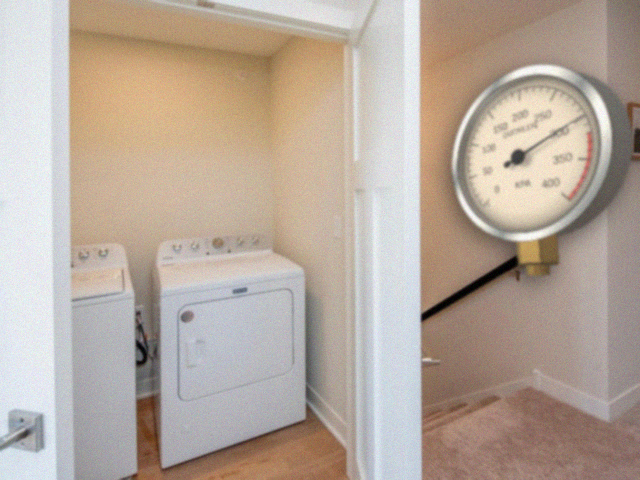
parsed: 300 kPa
